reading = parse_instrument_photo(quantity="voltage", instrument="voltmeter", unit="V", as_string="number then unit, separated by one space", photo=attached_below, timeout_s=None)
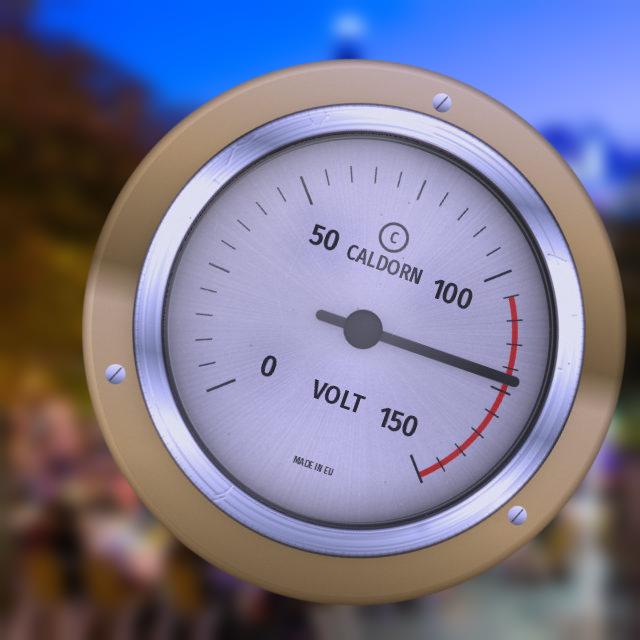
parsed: 122.5 V
